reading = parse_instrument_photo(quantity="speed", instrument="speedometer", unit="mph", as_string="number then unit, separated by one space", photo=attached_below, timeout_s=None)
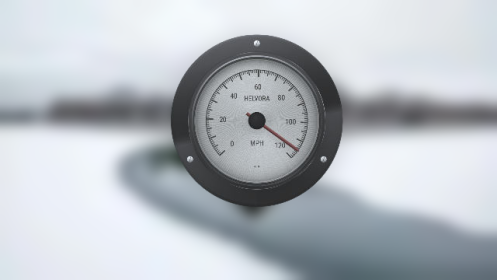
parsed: 115 mph
